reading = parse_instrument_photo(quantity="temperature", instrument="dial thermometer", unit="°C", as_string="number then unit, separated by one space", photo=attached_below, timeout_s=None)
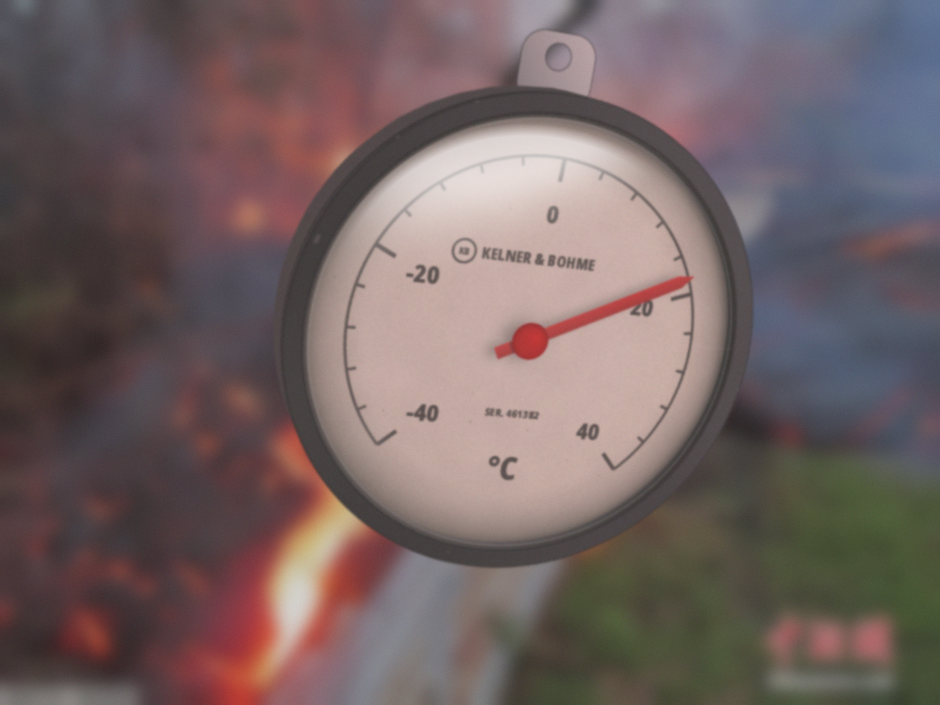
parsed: 18 °C
